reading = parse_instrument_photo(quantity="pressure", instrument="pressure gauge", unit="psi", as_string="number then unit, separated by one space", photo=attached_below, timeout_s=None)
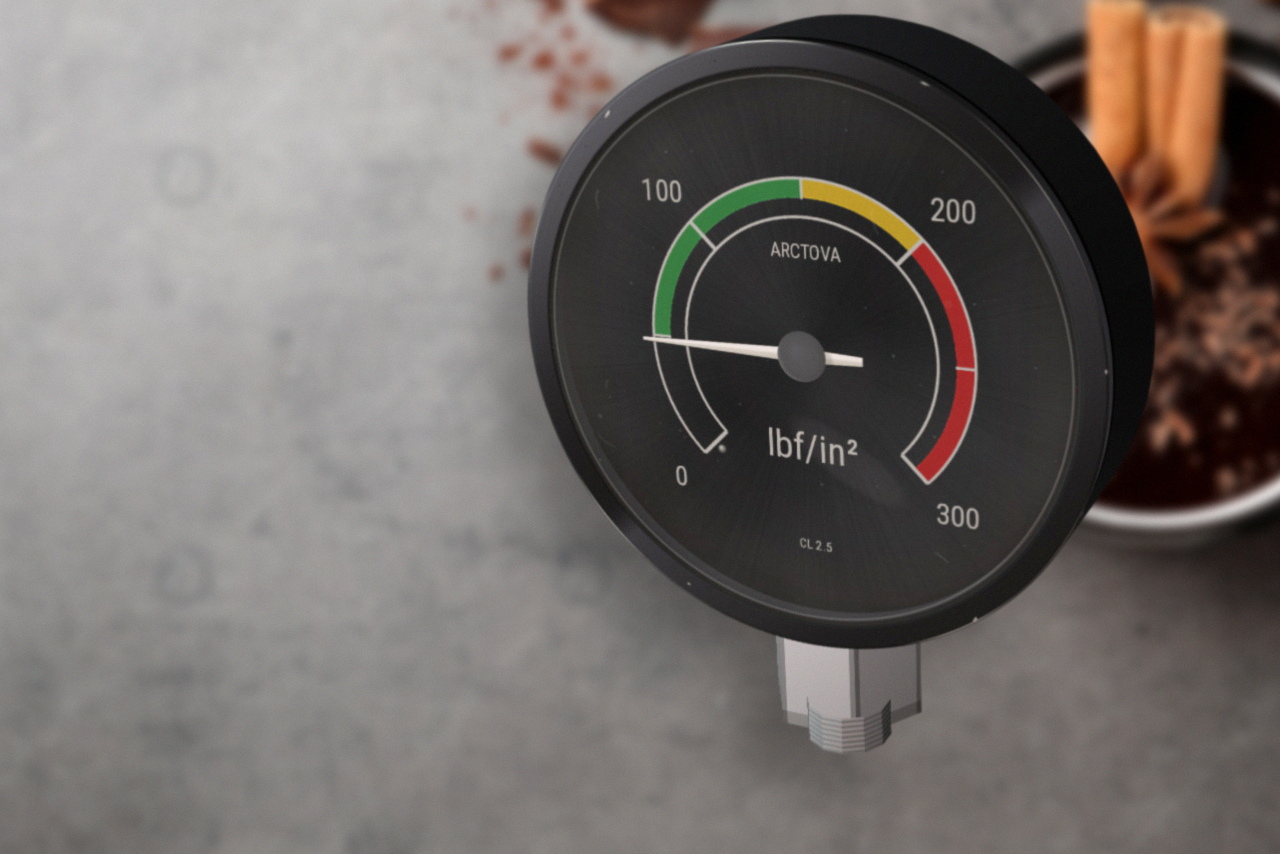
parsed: 50 psi
